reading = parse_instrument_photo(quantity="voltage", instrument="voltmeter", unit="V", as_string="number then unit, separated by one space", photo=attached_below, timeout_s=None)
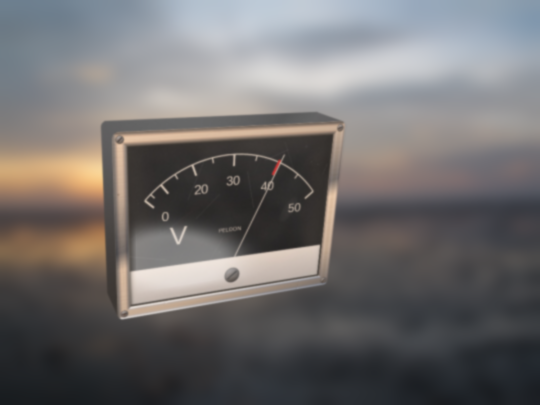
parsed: 40 V
